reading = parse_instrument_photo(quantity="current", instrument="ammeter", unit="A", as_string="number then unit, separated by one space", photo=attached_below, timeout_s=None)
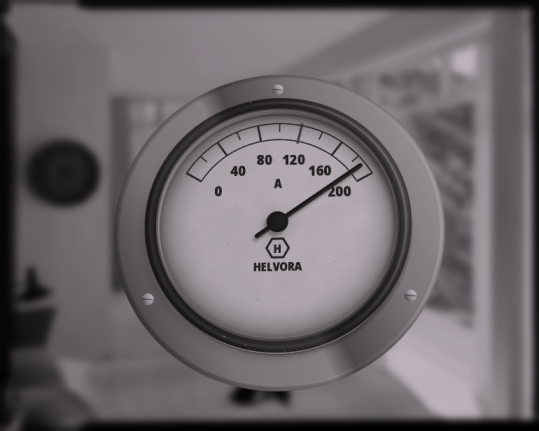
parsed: 190 A
